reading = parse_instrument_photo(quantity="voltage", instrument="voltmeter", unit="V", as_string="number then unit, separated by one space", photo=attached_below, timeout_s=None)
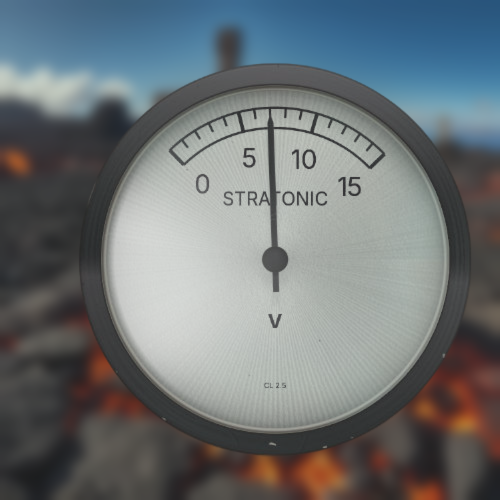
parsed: 7 V
